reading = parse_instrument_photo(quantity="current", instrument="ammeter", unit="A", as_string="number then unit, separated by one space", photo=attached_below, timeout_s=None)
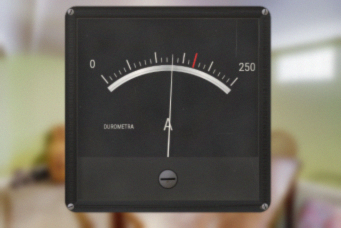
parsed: 130 A
